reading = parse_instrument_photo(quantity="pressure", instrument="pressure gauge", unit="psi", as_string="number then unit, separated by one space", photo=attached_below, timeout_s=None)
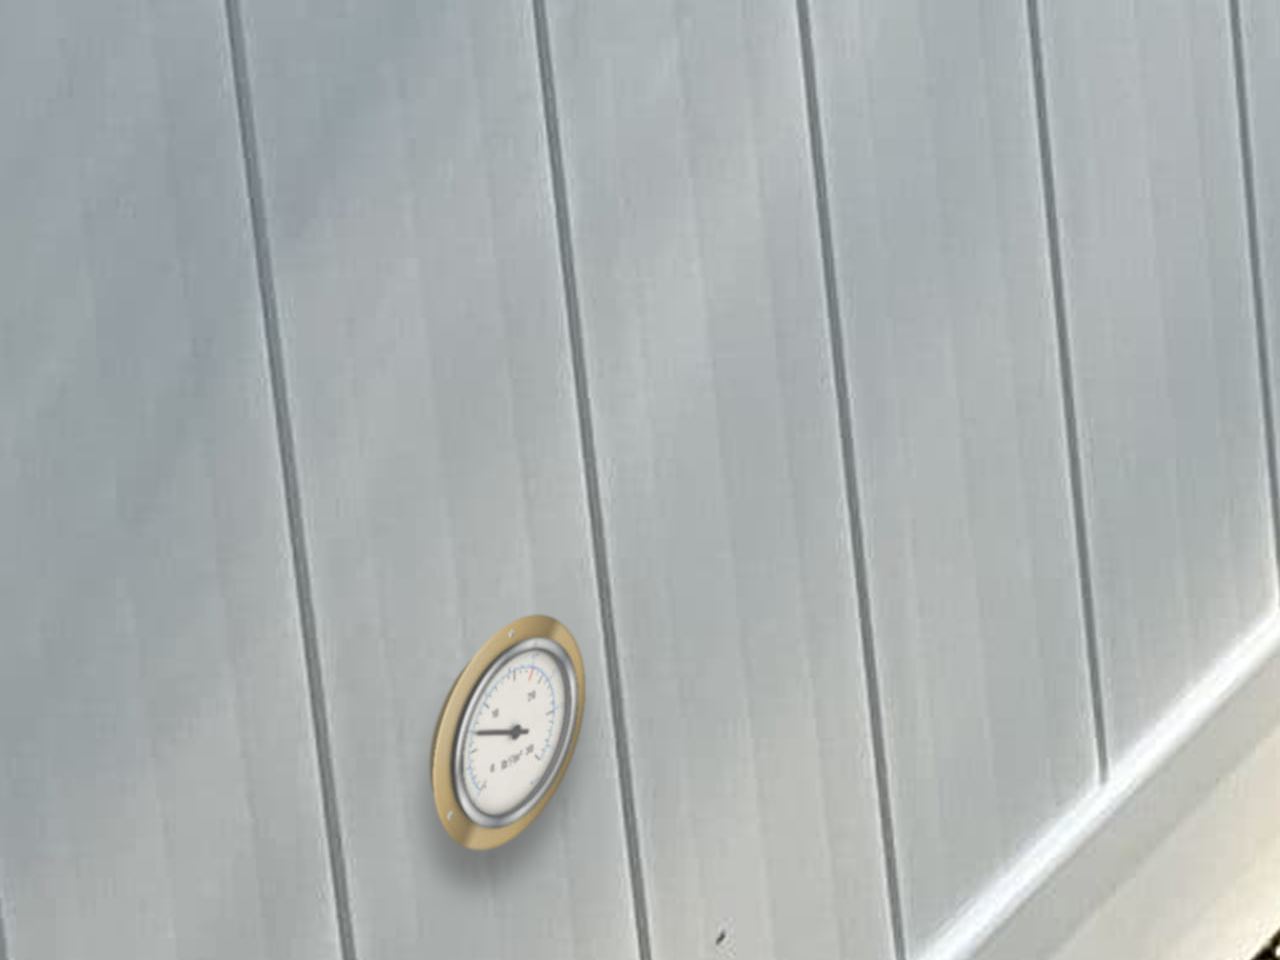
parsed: 7 psi
